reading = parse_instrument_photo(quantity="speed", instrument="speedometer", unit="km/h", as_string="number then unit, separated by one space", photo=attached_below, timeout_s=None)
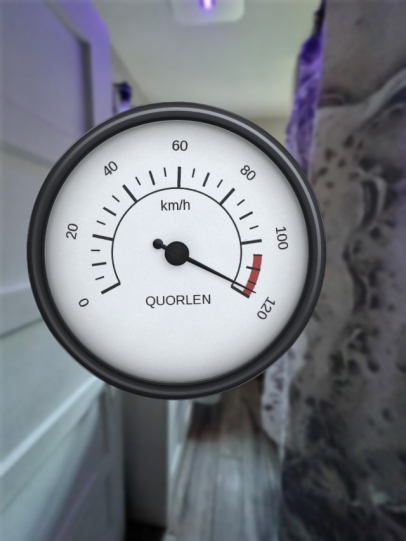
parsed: 117.5 km/h
